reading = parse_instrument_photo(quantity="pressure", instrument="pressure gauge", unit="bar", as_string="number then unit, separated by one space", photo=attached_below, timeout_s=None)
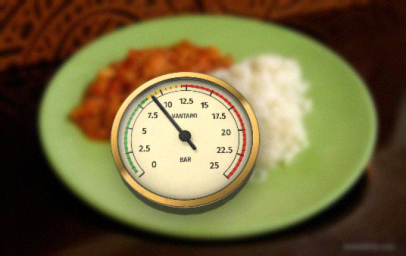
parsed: 9 bar
